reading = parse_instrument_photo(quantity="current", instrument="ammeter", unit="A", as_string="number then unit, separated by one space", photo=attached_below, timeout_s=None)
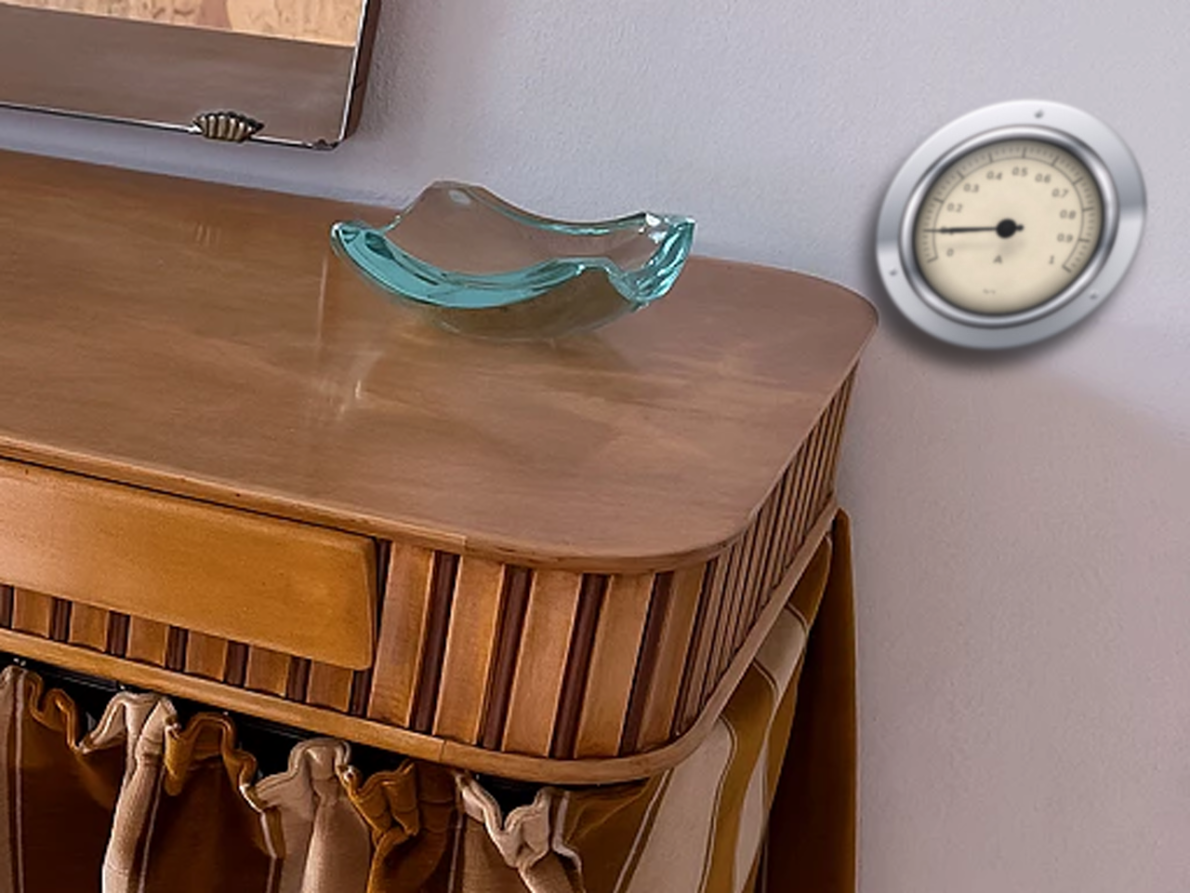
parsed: 0.1 A
